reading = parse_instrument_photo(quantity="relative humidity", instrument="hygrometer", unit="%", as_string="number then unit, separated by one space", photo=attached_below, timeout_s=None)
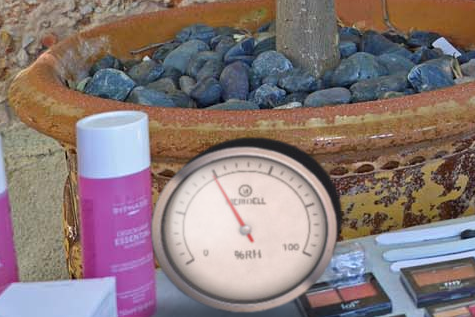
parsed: 40 %
